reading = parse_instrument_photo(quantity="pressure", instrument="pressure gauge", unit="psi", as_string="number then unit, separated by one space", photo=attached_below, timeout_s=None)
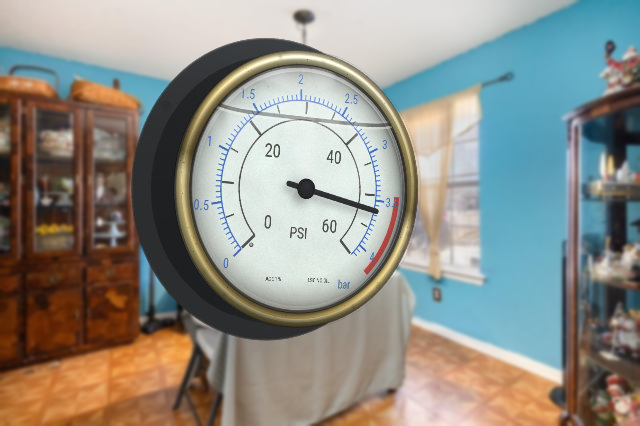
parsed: 52.5 psi
